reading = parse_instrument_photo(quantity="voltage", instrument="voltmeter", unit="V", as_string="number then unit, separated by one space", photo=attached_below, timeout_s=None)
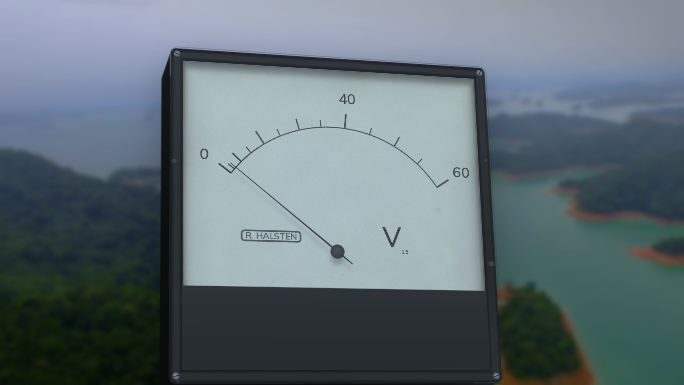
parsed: 5 V
